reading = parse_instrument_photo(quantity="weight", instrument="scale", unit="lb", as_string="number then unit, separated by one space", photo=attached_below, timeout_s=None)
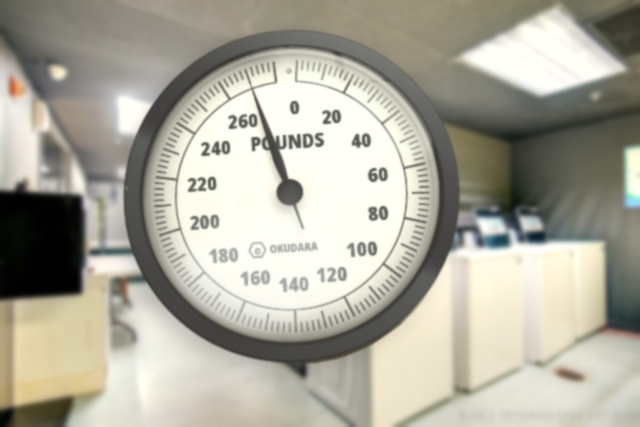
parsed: 270 lb
